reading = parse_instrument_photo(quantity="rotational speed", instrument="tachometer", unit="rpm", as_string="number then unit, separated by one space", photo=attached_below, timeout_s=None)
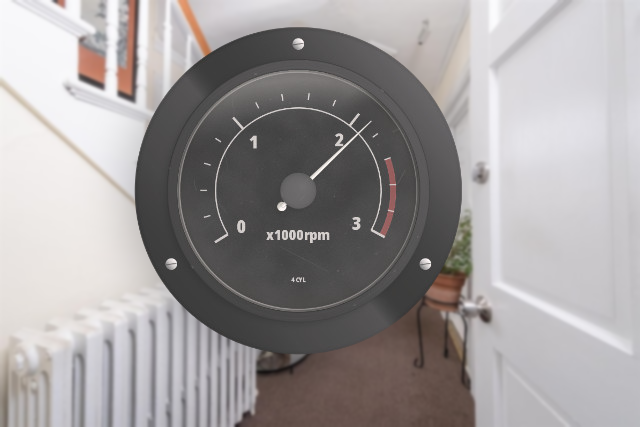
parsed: 2100 rpm
